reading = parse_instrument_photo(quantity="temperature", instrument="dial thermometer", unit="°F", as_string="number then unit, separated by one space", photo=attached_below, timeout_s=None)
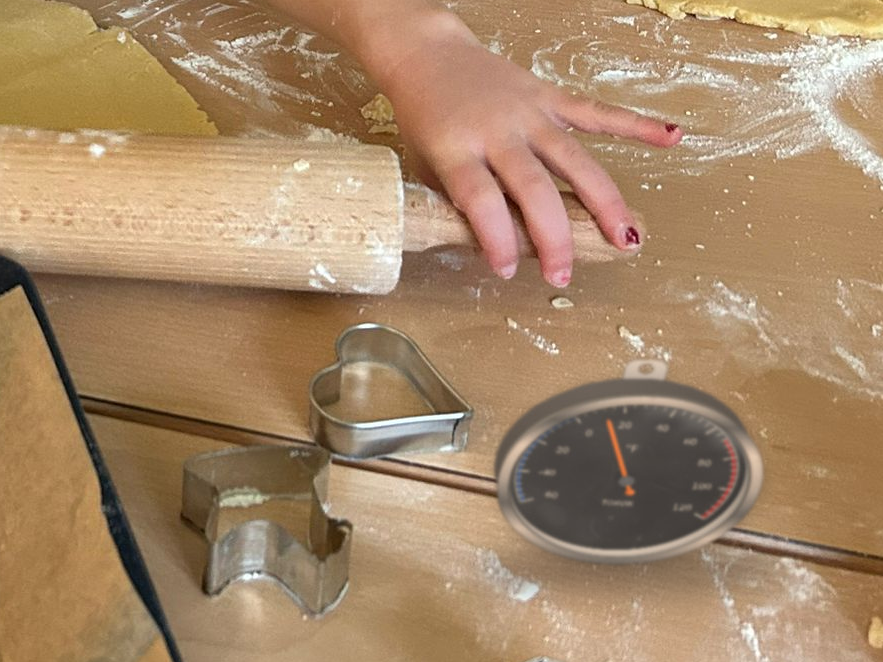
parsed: 12 °F
